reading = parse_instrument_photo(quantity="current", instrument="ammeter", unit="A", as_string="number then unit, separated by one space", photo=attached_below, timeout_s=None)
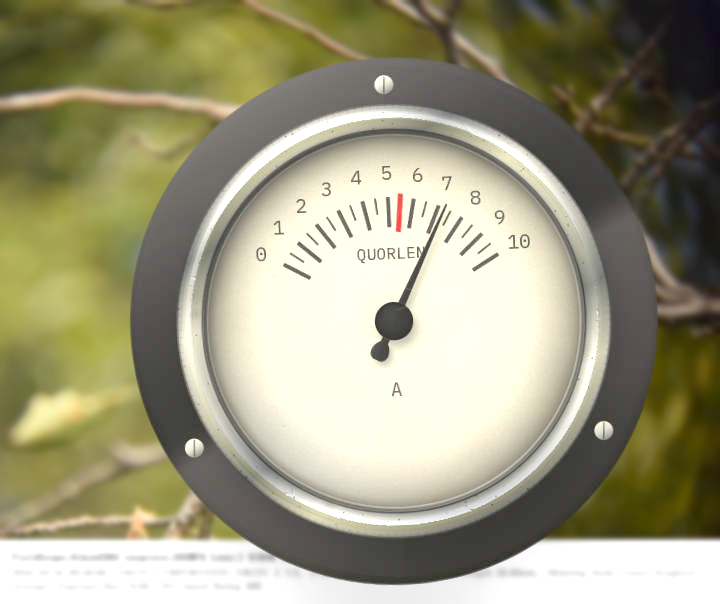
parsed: 7.25 A
